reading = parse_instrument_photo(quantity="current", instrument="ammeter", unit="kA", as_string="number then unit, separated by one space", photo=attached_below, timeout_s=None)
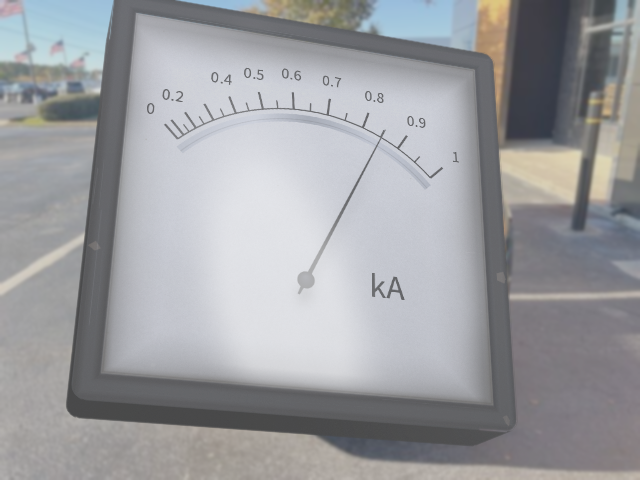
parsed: 0.85 kA
